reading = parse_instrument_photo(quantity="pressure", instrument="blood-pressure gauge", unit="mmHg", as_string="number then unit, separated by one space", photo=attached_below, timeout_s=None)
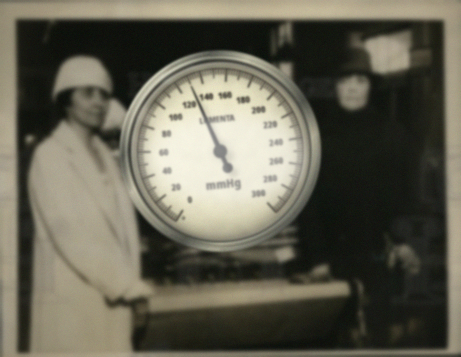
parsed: 130 mmHg
